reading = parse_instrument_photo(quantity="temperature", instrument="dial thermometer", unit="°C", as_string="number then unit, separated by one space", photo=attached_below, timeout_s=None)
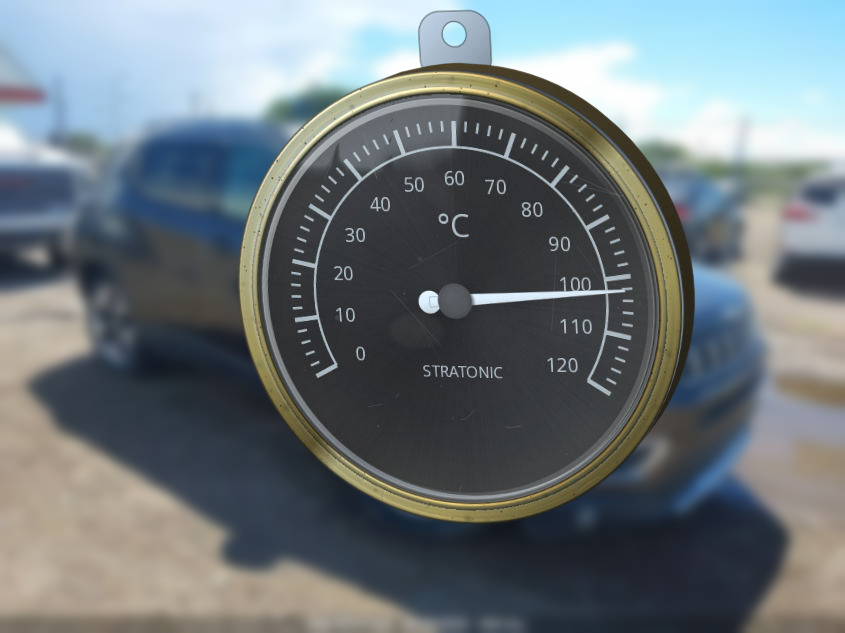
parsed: 102 °C
